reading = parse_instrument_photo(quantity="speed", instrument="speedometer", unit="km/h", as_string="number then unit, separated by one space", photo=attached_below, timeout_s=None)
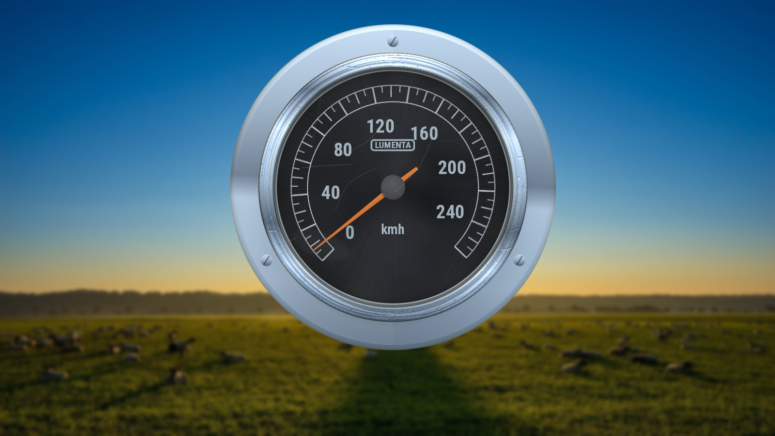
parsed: 7.5 km/h
